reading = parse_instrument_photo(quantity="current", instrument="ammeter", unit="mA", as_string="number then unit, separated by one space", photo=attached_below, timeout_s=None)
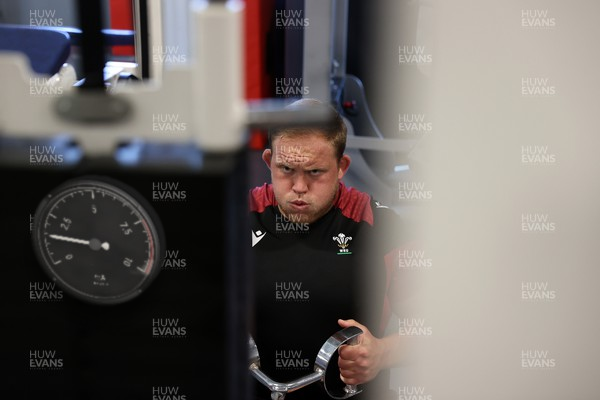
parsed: 1.5 mA
